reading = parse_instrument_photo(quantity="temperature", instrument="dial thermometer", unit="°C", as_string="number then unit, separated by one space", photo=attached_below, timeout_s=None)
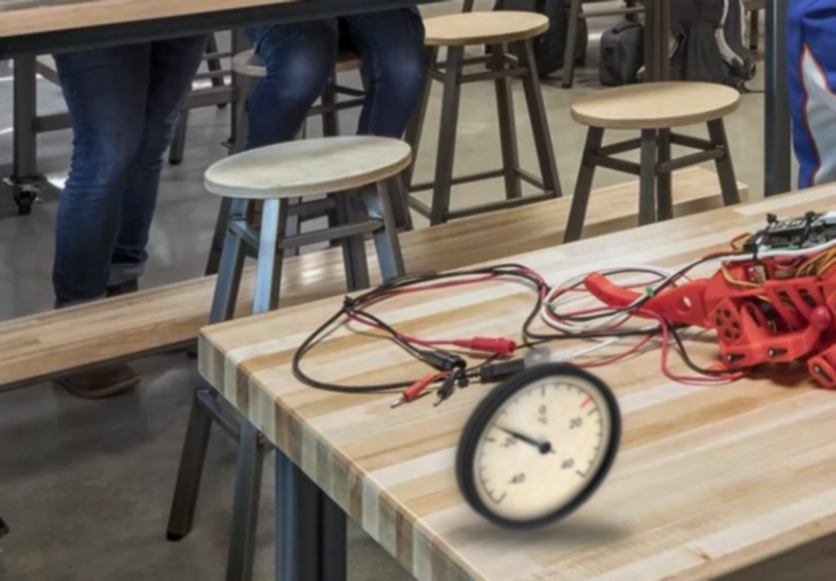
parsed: -16 °C
